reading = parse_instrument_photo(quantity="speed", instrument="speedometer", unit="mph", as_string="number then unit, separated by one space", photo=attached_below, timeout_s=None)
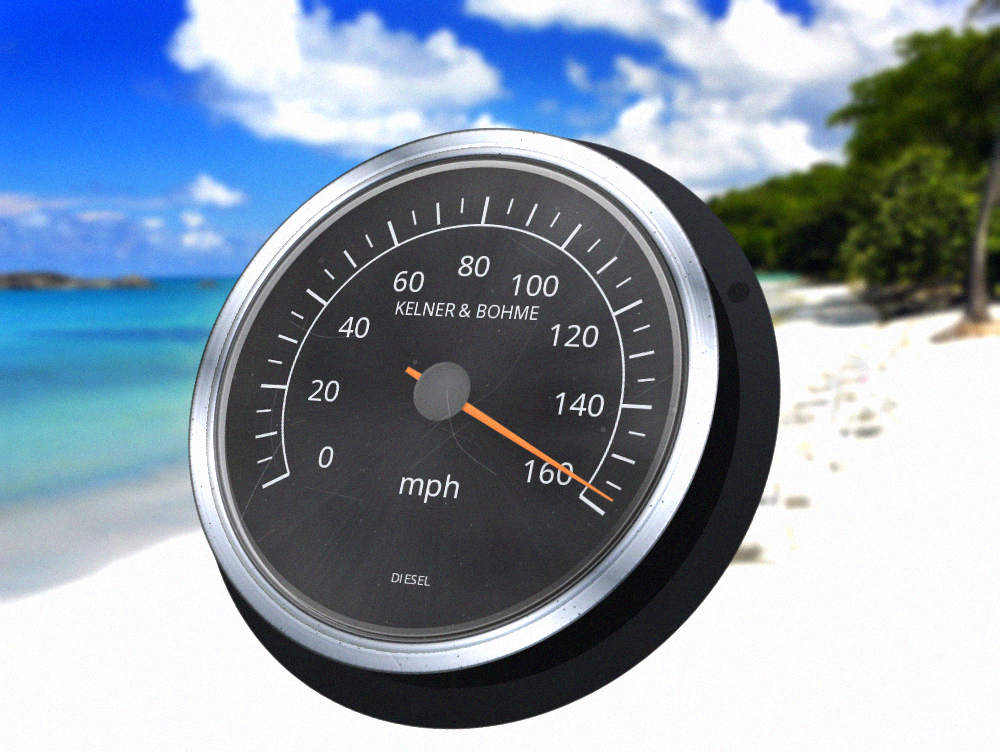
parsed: 157.5 mph
